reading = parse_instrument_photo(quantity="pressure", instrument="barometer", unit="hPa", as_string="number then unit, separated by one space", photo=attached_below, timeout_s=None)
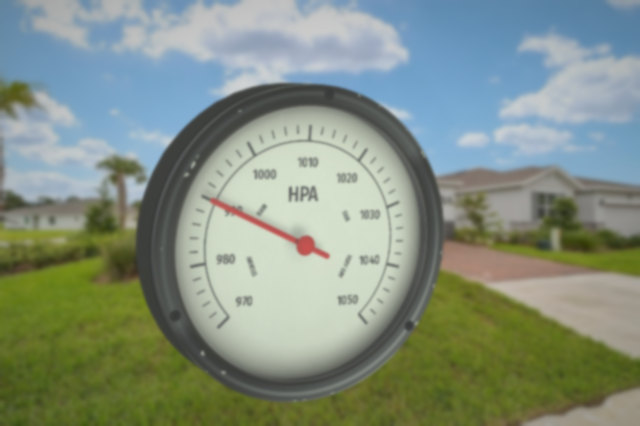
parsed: 990 hPa
